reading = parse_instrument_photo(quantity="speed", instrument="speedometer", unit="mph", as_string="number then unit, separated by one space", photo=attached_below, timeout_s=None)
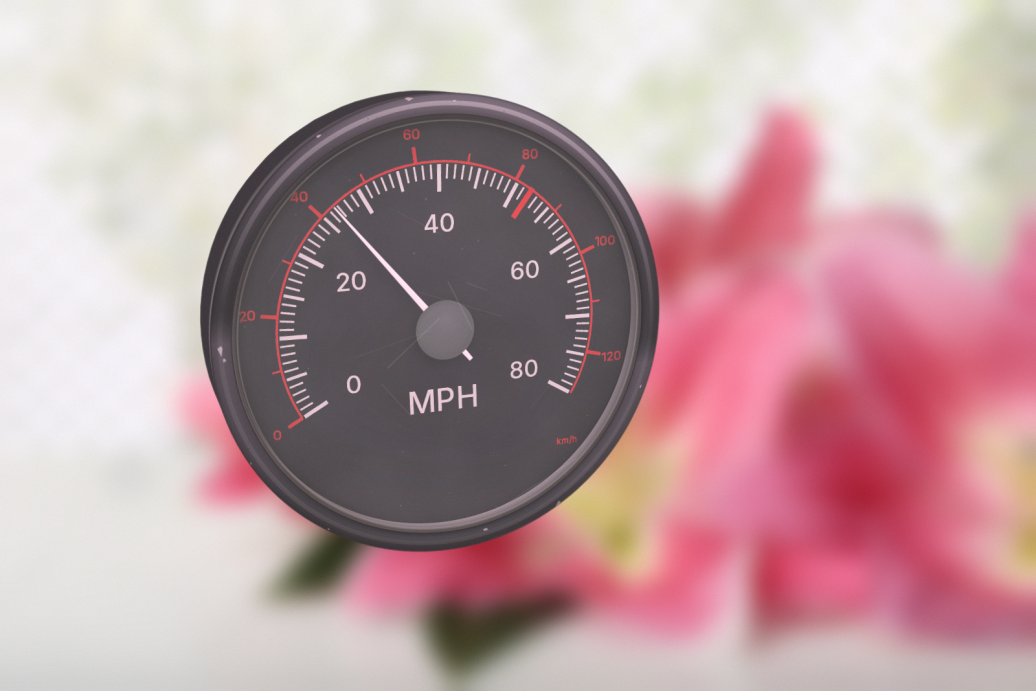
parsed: 26.5 mph
